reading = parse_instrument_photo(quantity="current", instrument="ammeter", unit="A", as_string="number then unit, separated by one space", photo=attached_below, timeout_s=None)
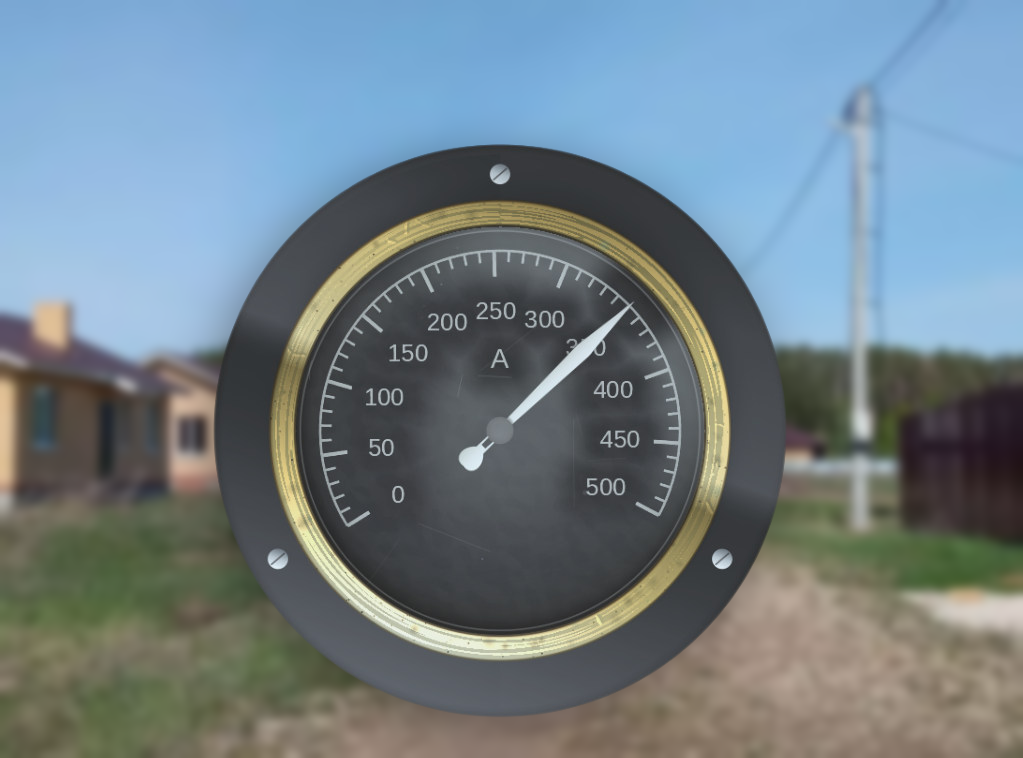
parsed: 350 A
